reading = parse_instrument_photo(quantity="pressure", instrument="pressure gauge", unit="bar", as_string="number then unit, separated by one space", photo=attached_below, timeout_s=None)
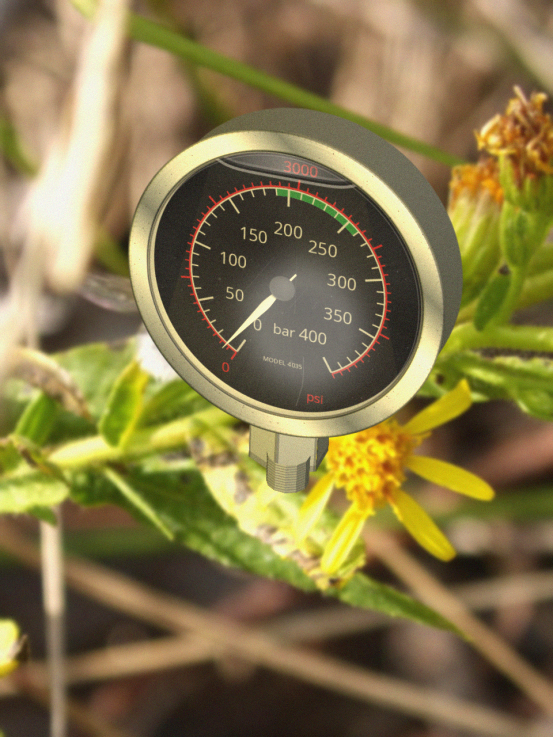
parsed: 10 bar
